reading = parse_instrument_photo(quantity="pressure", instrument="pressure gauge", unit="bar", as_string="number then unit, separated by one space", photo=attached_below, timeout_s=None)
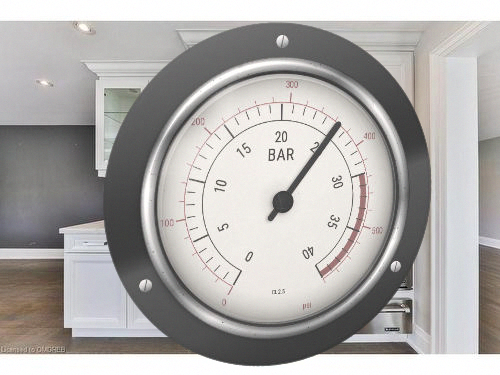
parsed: 25 bar
